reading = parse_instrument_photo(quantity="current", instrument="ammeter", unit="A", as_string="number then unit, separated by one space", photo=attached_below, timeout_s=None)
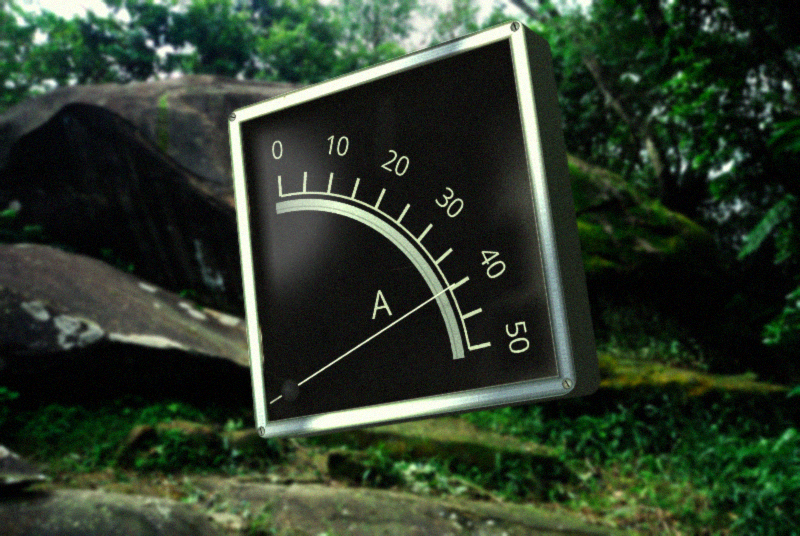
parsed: 40 A
